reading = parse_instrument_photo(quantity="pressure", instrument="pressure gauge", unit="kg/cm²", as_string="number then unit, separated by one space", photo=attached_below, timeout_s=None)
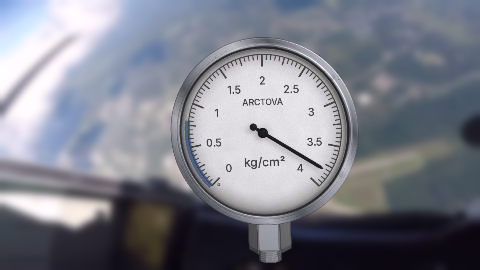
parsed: 3.8 kg/cm²
